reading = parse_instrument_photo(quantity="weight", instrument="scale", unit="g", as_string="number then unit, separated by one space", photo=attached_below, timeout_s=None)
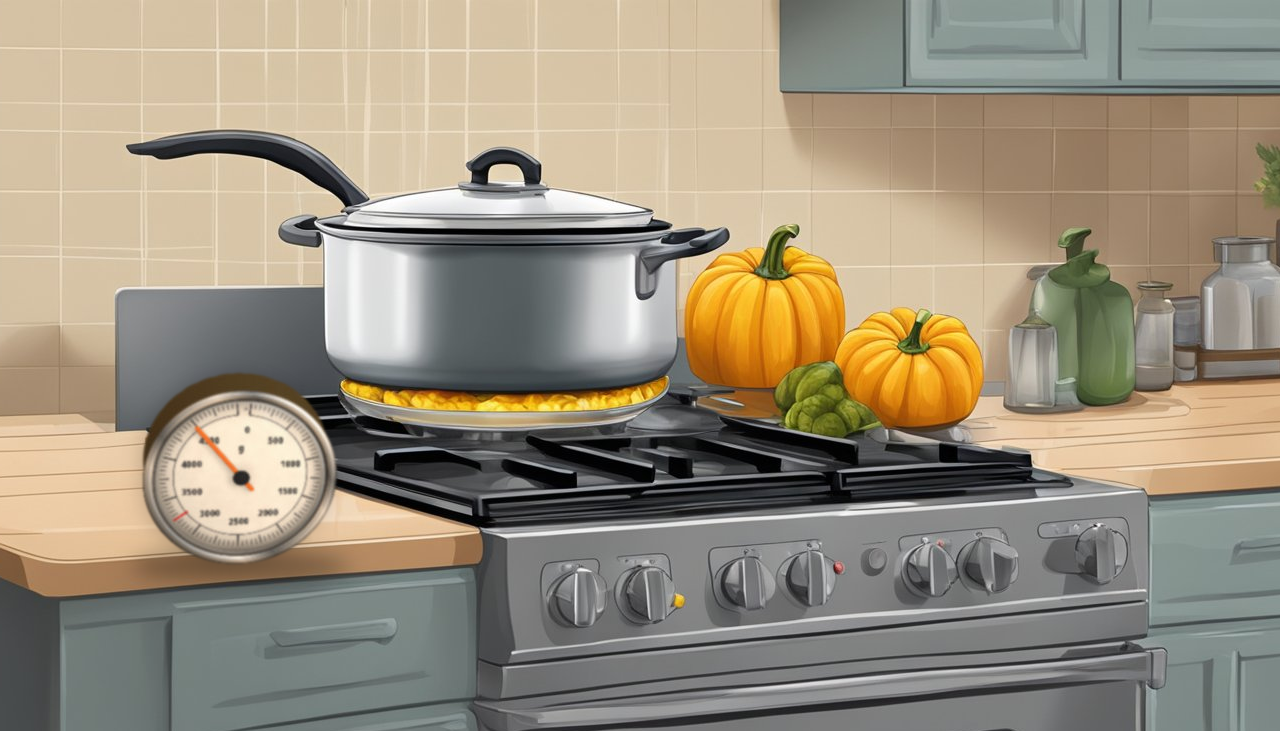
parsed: 4500 g
